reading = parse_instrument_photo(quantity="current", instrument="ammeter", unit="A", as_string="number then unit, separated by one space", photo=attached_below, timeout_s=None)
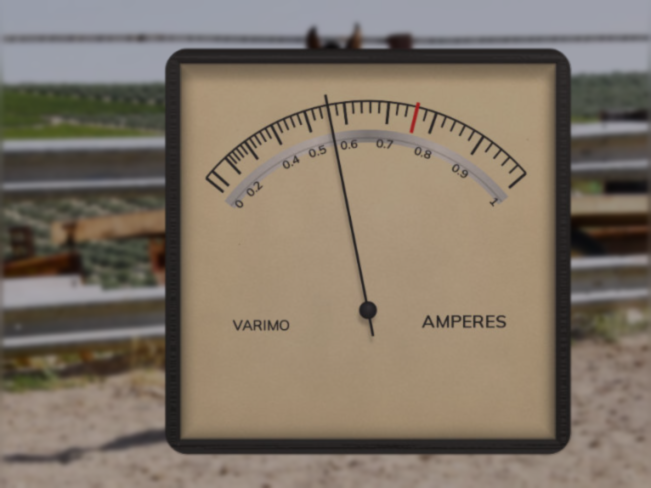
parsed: 0.56 A
